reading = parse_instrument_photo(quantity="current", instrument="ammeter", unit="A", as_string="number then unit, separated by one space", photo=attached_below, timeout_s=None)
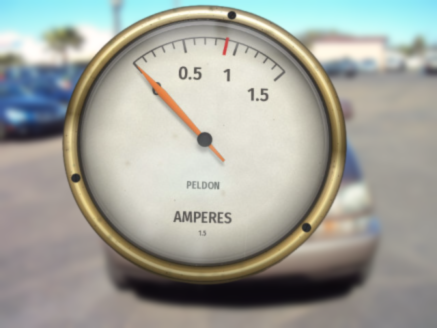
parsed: 0 A
